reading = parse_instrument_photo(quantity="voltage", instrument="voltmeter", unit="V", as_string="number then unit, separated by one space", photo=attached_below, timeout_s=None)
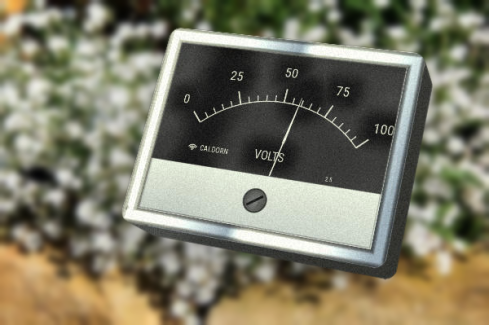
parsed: 60 V
